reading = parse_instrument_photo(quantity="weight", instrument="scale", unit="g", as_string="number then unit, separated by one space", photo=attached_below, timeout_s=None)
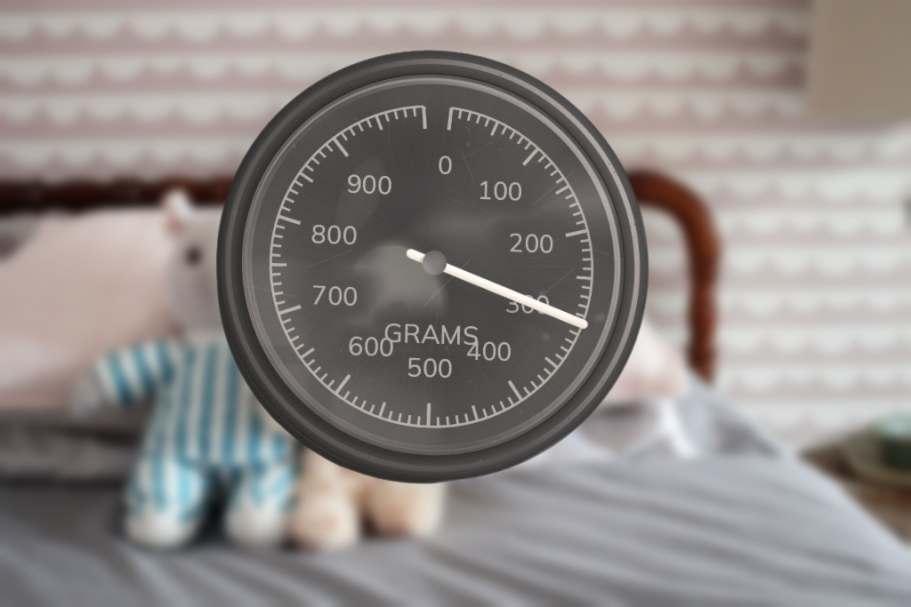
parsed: 300 g
